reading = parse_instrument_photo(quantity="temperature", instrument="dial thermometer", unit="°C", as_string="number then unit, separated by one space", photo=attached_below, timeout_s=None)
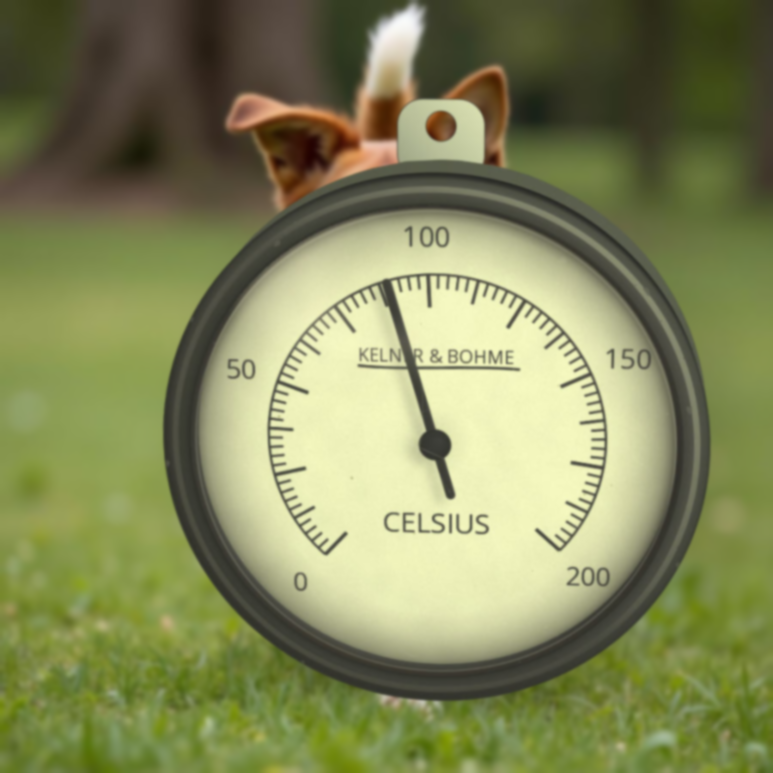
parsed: 90 °C
